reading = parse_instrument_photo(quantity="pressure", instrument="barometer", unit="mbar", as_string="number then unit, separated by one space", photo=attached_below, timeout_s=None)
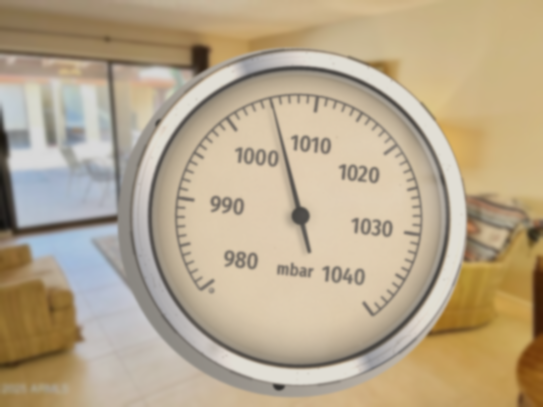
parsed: 1005 mbar
